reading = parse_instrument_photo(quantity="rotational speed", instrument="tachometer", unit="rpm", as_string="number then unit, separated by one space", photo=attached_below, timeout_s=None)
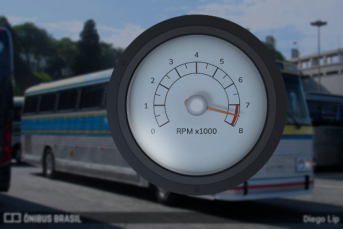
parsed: 7500 rpm
